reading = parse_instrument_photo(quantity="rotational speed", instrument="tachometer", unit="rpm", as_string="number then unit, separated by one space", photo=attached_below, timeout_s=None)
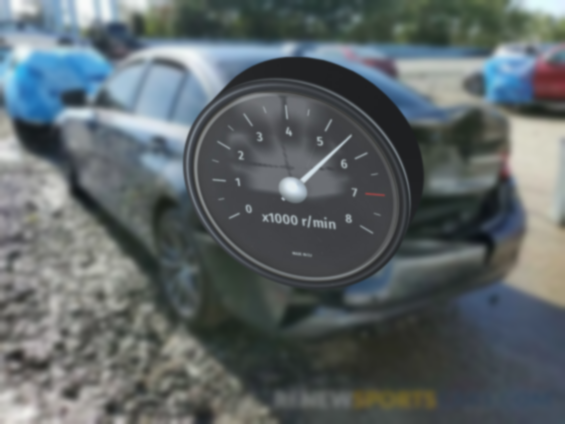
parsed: 5500 rpm
